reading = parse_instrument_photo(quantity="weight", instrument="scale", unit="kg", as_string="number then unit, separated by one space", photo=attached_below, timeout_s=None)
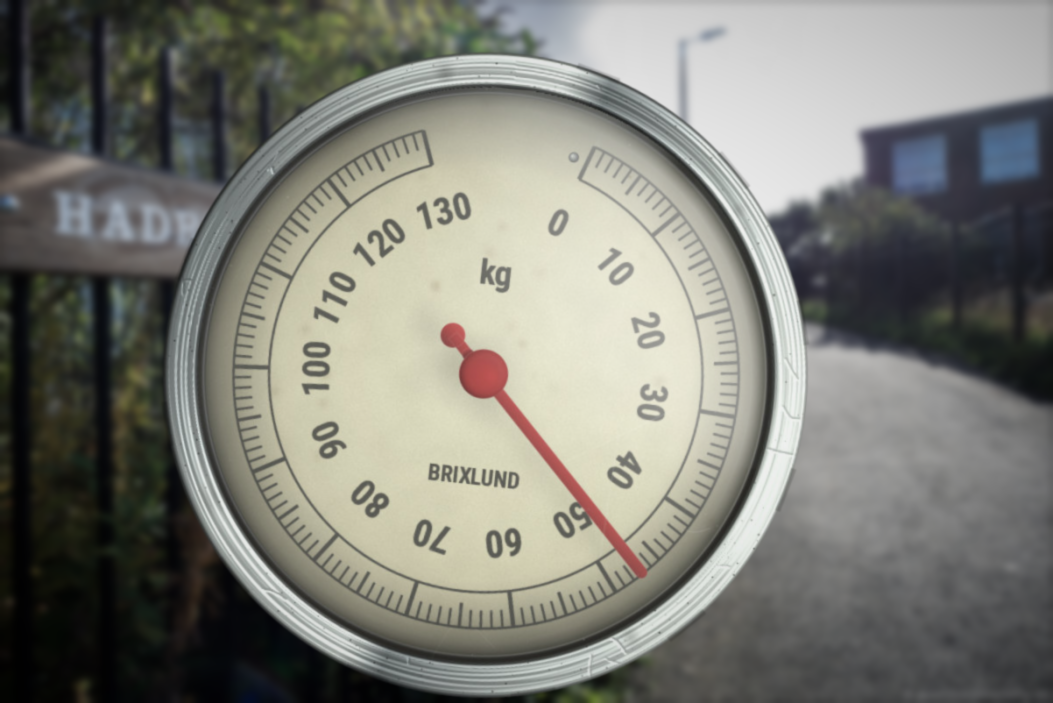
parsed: 47 kg
